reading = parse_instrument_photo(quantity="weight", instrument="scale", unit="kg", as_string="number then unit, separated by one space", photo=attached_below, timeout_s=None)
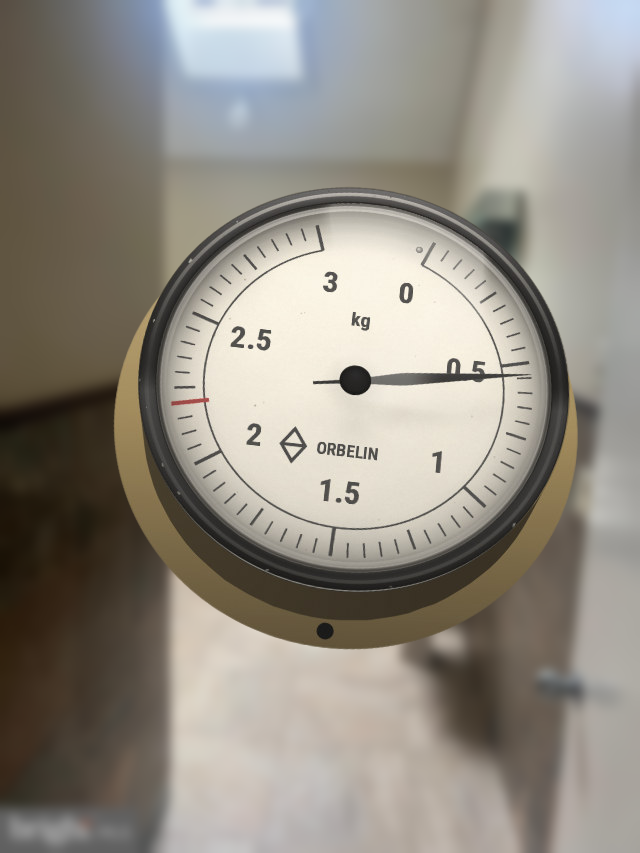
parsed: 0.55 kg
